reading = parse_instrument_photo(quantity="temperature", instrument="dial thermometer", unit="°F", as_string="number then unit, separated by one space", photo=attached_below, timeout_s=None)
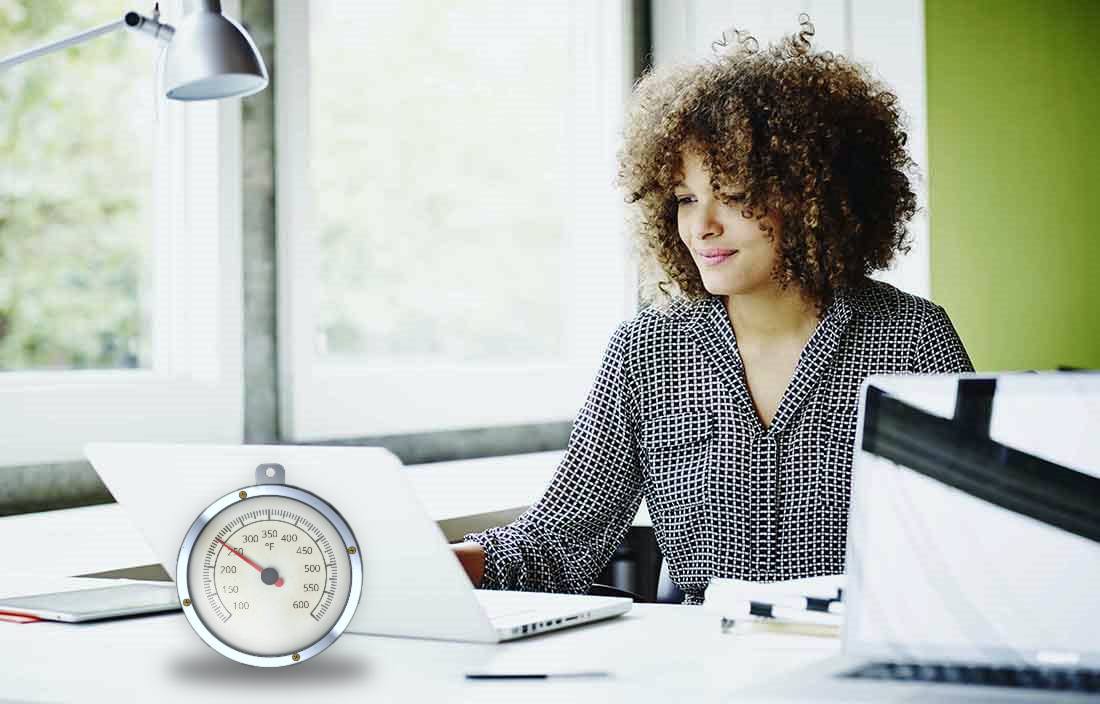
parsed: 250 °F
